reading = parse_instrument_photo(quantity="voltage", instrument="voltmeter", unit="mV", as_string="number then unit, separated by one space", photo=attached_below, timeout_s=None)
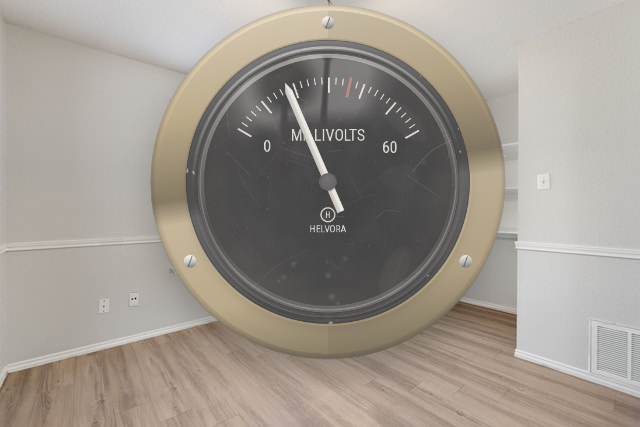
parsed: 18 mV
